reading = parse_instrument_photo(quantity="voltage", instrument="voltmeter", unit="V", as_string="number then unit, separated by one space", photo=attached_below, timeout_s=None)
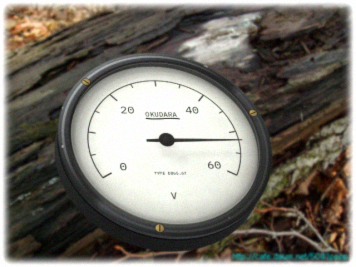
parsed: 52.5 V
